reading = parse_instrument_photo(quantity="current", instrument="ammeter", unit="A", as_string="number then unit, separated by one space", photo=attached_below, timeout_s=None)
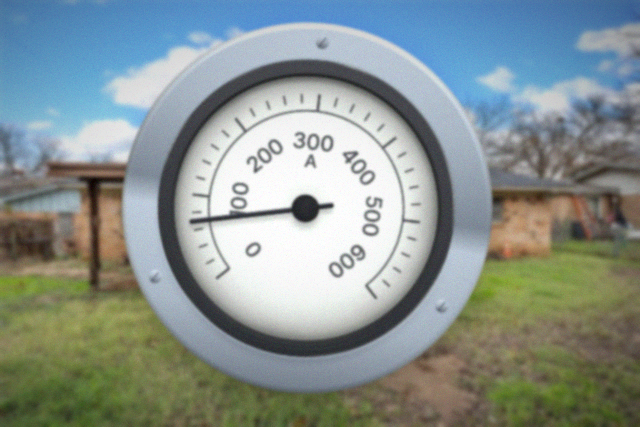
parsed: 70 A
